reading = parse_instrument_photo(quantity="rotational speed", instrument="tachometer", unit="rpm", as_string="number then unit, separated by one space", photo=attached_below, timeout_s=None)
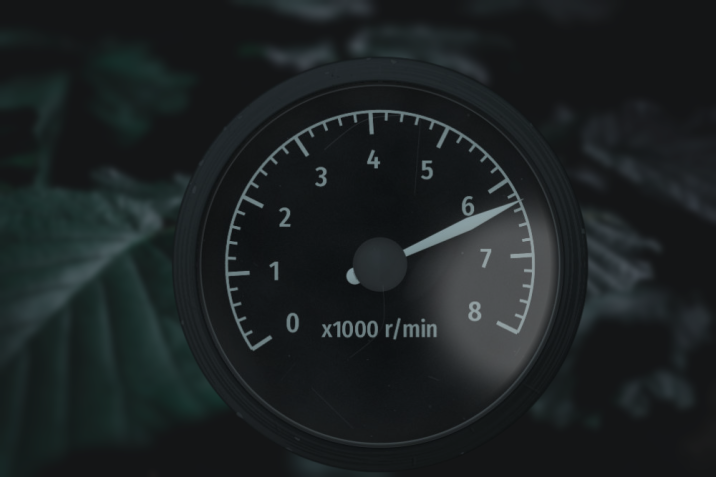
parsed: 6300 rpm
